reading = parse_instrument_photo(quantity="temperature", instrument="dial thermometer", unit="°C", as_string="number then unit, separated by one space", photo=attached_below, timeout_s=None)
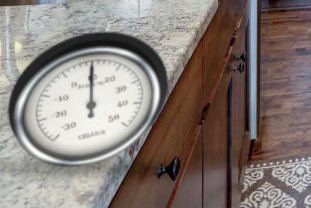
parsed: 10 °C
